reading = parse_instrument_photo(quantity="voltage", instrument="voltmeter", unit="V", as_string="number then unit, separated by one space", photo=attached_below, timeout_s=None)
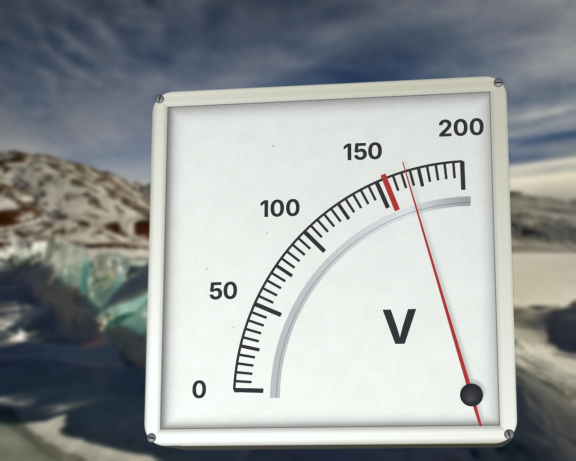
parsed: 167.5 V
